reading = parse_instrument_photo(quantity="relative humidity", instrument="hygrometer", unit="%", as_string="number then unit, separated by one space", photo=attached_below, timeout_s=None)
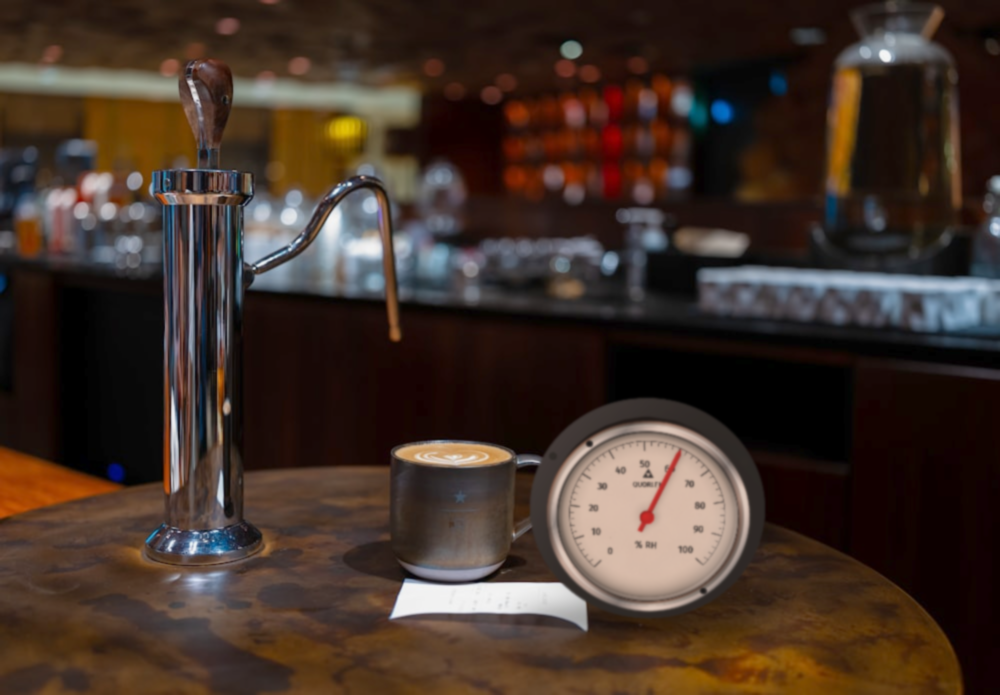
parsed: 60 %
